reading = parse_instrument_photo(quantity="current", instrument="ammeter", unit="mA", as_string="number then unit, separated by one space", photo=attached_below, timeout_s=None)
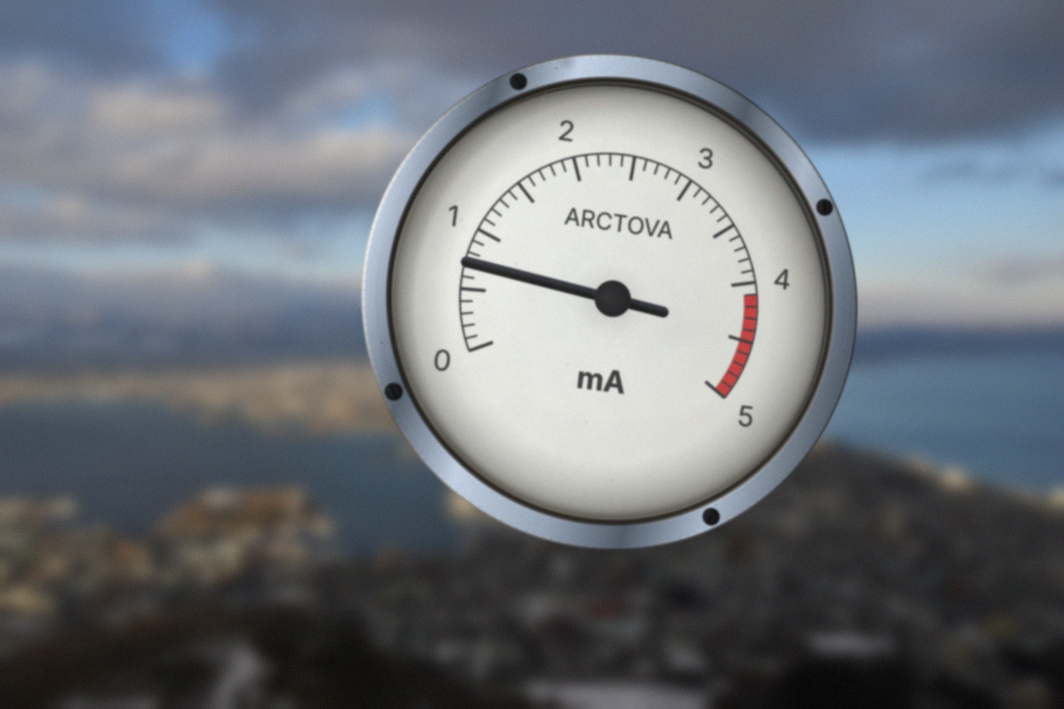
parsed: 0.7 mA
